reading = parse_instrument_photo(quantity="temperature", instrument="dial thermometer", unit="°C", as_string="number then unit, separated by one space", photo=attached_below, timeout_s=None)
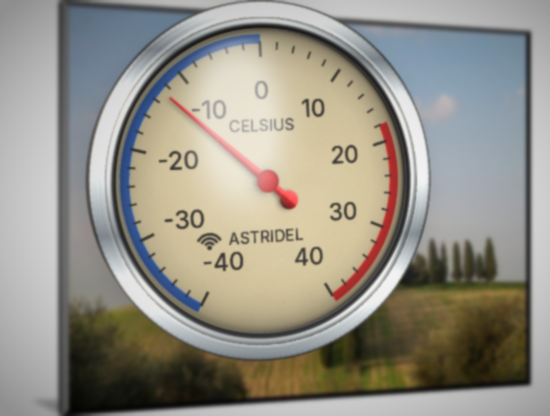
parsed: -13 °C
